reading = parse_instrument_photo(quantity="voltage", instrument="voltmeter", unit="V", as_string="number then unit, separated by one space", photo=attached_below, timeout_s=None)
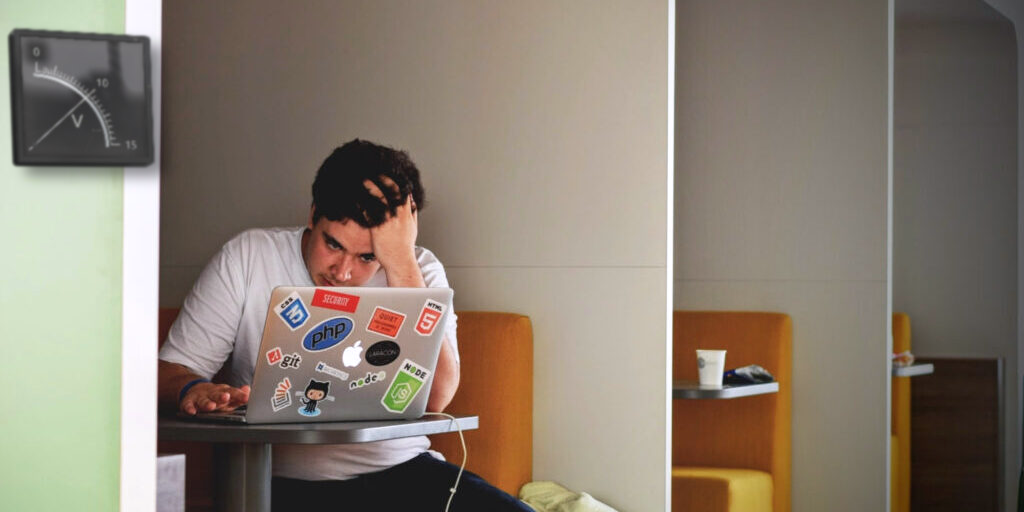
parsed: 10 V
